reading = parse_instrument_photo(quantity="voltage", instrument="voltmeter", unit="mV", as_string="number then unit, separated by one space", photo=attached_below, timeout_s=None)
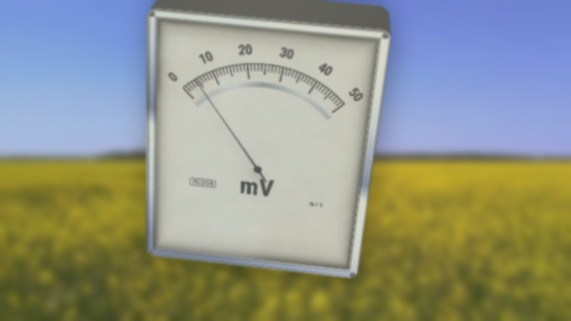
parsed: 5 mV
